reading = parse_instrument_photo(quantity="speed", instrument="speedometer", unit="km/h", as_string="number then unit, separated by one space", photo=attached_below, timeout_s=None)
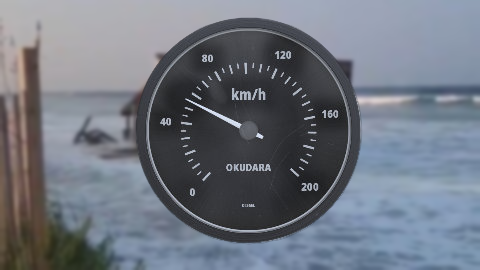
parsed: 55 km/h
